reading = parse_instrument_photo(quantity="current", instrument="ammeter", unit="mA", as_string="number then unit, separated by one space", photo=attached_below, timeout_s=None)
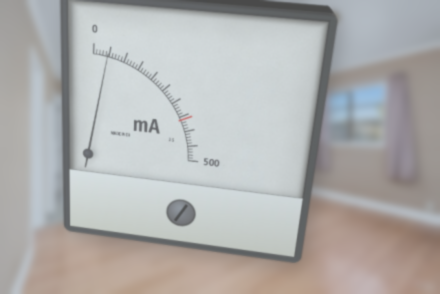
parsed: 50 mA
